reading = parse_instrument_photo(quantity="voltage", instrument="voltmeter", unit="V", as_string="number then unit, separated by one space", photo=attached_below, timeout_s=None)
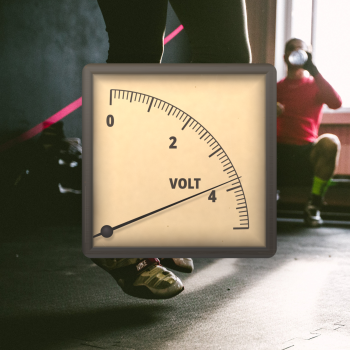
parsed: 3.8 V
